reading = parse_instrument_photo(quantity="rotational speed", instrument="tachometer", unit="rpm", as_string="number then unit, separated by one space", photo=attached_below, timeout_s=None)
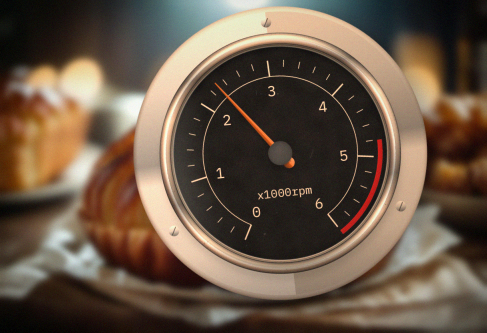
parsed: 2300 rpm
